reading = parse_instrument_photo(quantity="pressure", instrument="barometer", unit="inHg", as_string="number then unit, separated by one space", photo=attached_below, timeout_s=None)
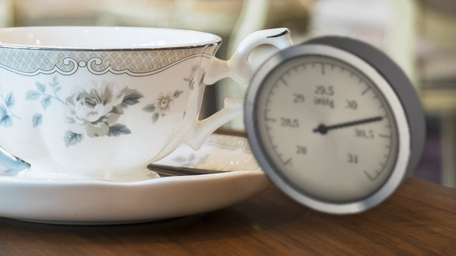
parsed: 30.3 inHg
